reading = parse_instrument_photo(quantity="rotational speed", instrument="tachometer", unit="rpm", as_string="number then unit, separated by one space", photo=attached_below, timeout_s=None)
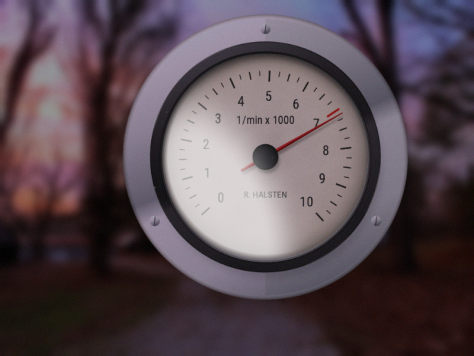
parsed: 7125 rpm
